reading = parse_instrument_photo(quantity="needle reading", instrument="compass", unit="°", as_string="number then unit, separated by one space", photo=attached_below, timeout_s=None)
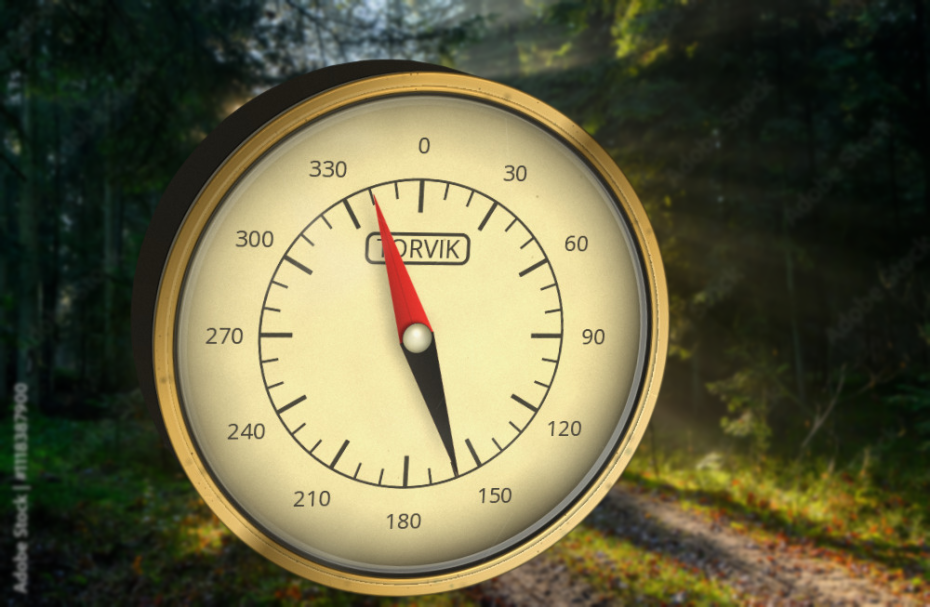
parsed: 340 °
